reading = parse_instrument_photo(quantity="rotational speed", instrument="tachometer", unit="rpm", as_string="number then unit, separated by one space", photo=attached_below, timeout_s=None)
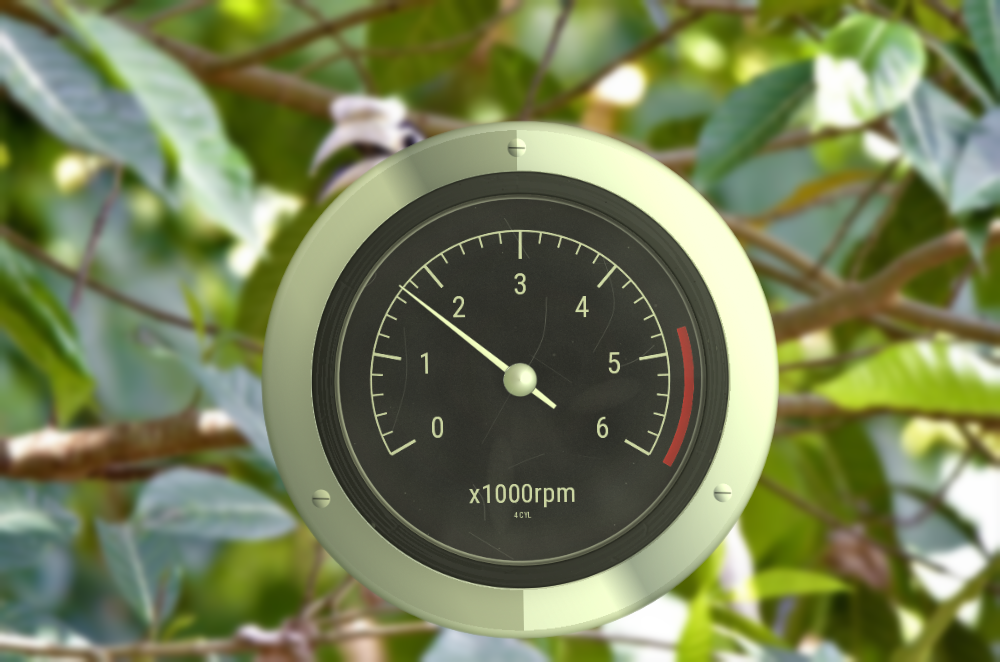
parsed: 1700 rpm
